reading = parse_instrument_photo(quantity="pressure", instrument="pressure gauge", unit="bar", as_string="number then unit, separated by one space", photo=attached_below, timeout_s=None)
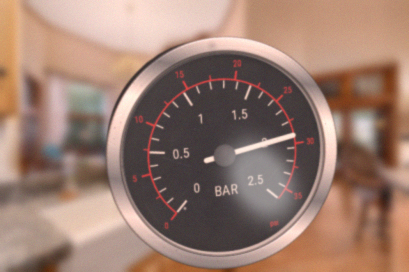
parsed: 2 bar
